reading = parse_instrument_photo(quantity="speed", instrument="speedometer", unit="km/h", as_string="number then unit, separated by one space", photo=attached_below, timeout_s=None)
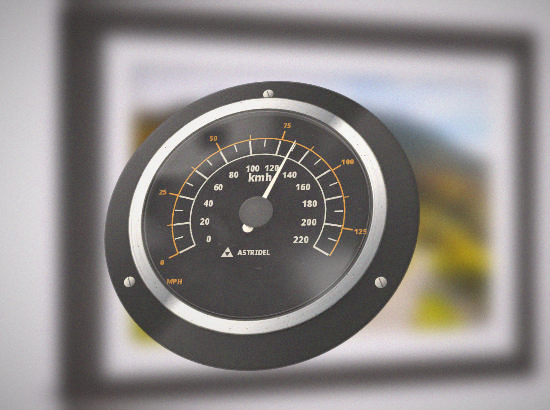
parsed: 130 km/h
